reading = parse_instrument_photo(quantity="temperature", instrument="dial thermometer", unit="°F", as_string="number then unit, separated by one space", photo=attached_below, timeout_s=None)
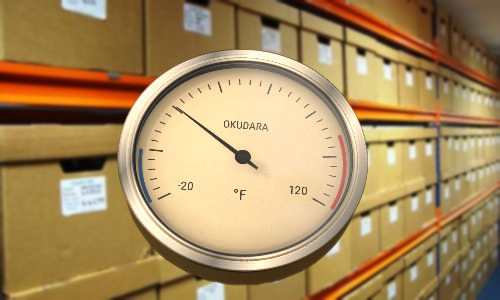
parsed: 20 °F
